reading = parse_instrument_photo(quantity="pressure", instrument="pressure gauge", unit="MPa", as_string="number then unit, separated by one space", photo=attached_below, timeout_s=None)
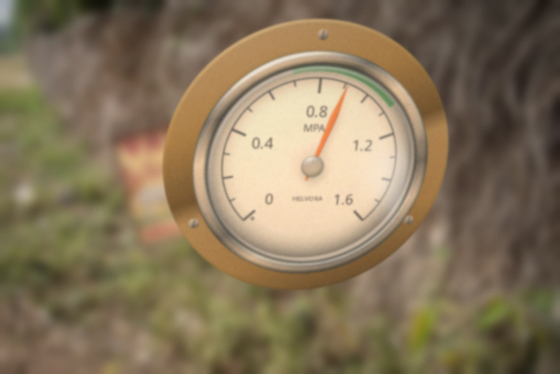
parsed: 0.9 MPa
